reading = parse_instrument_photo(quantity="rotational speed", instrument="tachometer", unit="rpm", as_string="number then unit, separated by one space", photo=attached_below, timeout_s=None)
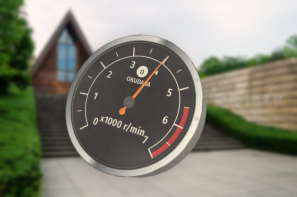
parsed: 4000 rpm
